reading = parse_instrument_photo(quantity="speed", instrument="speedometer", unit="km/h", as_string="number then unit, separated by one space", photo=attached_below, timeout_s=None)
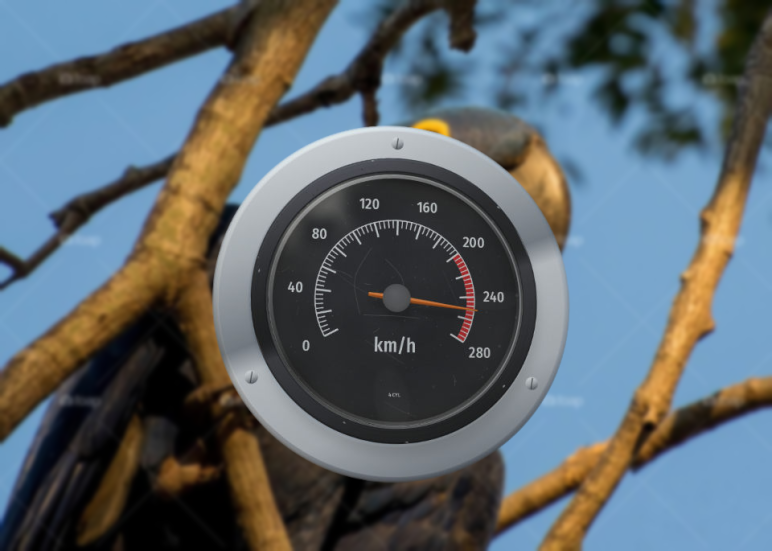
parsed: 252 km/h
